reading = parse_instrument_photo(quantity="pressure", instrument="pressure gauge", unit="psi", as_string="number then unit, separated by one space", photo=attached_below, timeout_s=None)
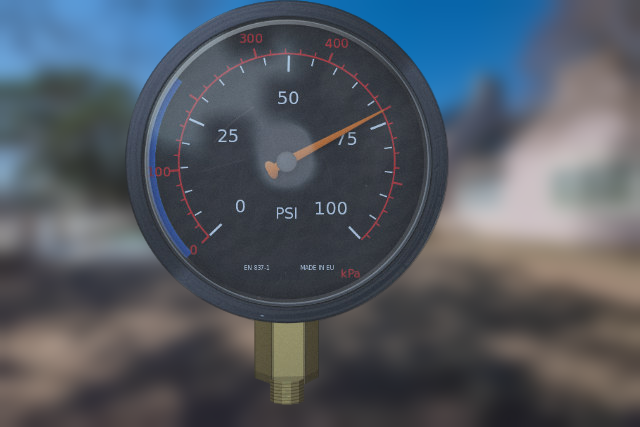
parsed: 72.5 psi
